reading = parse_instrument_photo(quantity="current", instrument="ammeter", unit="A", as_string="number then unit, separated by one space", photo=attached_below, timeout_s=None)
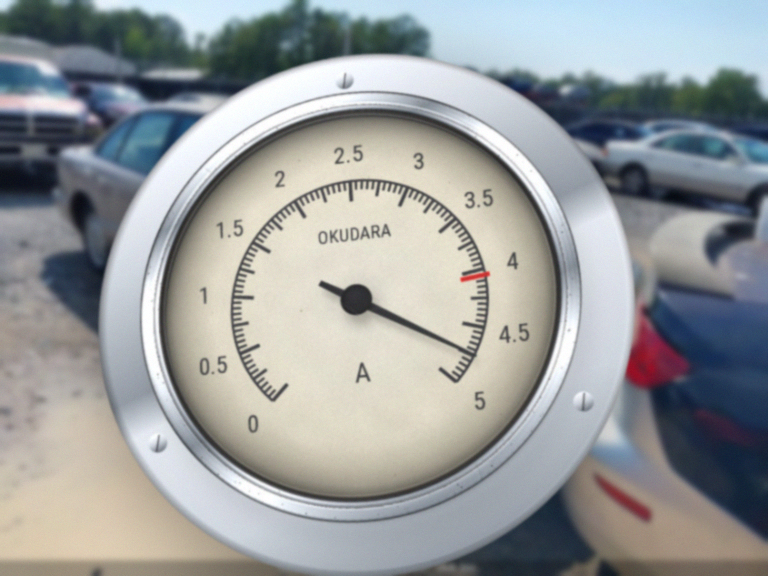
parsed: 4.75 A
